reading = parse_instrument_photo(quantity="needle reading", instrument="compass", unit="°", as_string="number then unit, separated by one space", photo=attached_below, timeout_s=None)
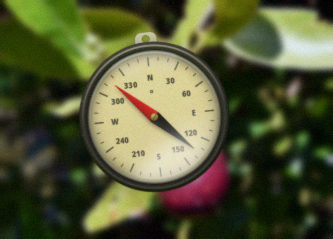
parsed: 315 °
